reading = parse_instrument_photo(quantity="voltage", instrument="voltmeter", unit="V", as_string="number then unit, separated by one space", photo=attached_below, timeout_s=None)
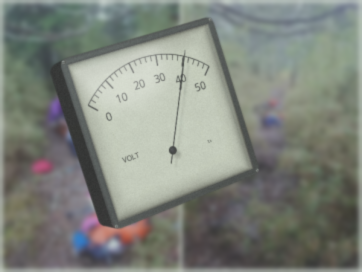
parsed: 40 V
